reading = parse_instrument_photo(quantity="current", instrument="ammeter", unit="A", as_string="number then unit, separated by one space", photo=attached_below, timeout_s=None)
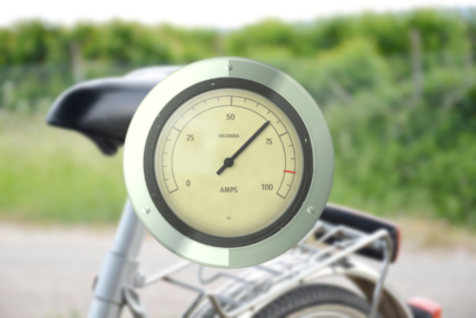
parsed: 67.5 A
